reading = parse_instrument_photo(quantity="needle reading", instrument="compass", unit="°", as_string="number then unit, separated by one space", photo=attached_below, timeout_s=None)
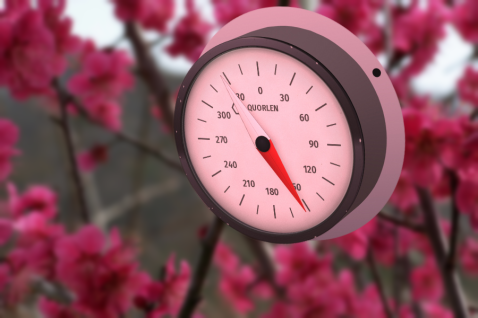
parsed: 150 °
